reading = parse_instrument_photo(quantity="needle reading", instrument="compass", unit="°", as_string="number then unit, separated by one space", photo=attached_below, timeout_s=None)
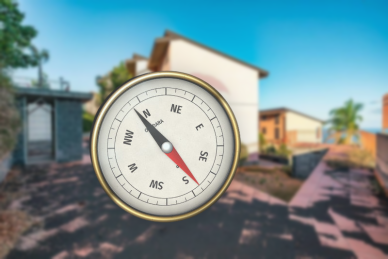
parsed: 170 °
